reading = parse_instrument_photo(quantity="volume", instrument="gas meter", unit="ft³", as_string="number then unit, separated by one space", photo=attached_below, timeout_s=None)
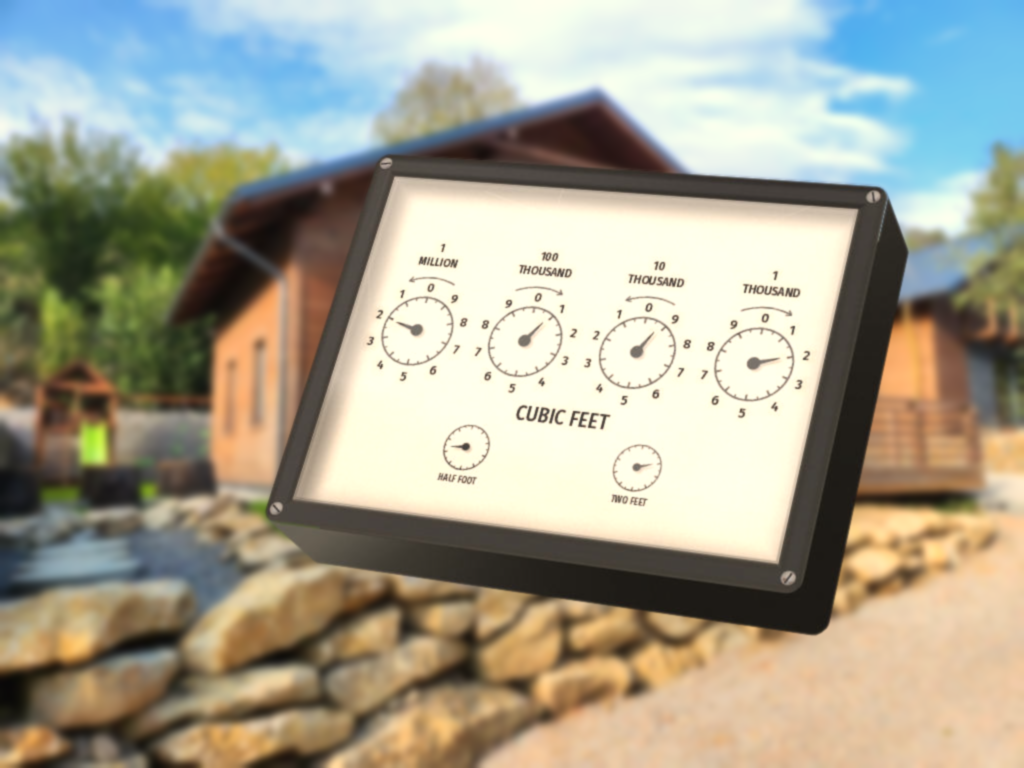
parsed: 209200 ft³
